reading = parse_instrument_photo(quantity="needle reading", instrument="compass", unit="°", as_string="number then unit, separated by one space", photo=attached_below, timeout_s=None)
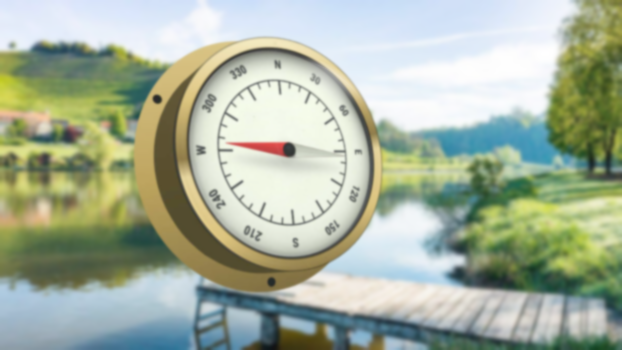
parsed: 275 °
